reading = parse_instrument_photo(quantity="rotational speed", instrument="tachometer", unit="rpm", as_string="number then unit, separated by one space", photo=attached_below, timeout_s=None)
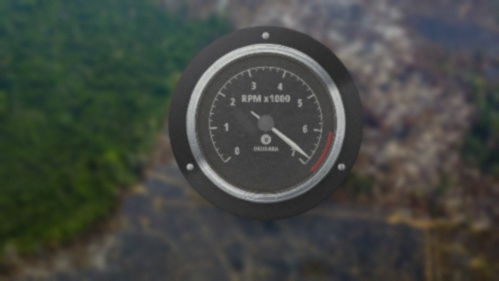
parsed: 6800 rpm
